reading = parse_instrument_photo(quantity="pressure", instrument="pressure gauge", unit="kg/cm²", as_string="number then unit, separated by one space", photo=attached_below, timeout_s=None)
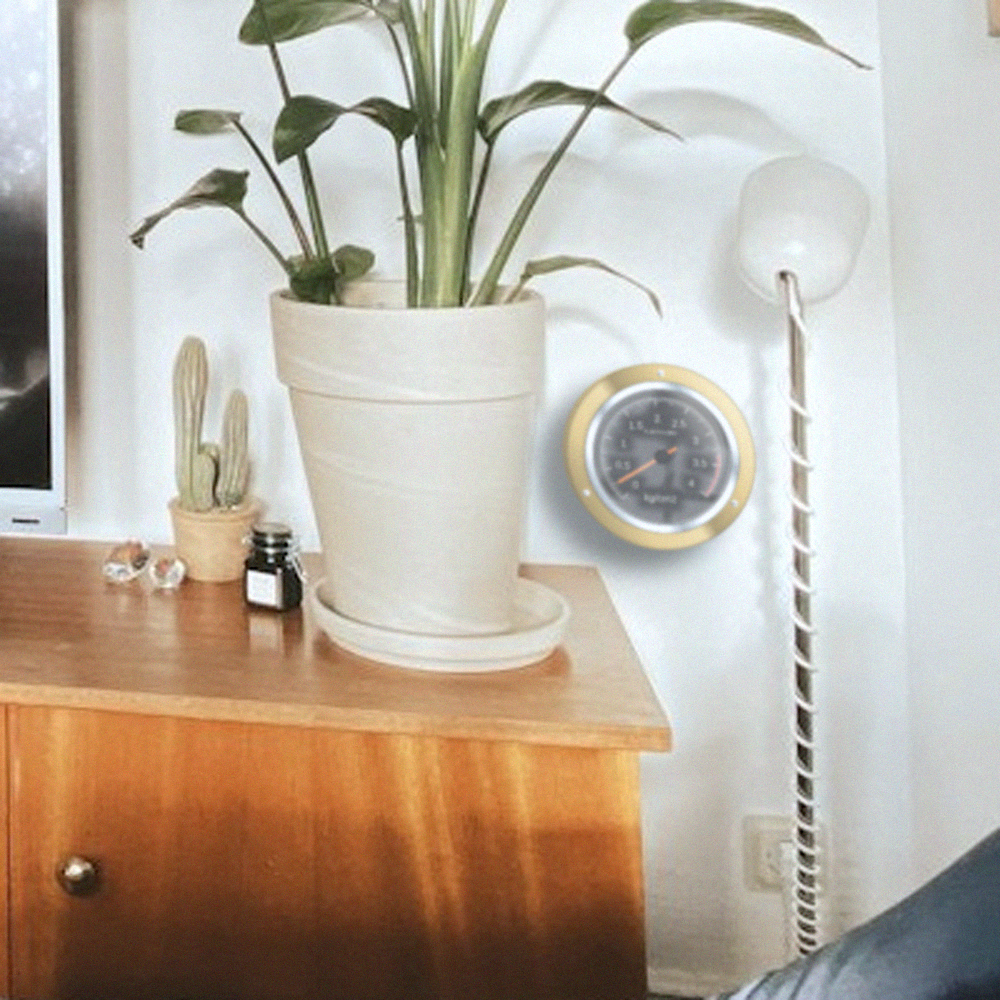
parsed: 0.25 kg/cm²
